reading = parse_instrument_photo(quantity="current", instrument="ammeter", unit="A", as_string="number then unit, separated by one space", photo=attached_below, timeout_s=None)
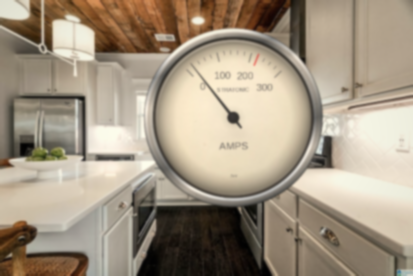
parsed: 20 A
